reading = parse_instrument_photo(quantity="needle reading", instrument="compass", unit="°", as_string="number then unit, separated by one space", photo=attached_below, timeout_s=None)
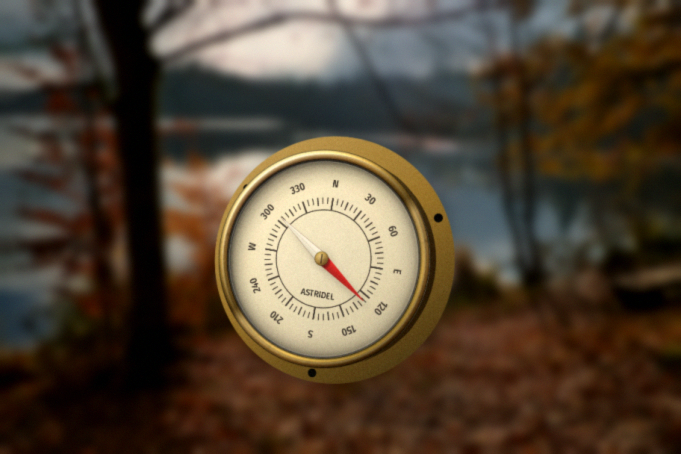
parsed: 125 °
